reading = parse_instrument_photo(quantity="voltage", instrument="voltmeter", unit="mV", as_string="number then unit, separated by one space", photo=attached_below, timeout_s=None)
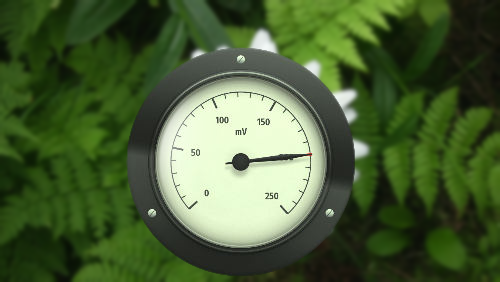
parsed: 200 mV
